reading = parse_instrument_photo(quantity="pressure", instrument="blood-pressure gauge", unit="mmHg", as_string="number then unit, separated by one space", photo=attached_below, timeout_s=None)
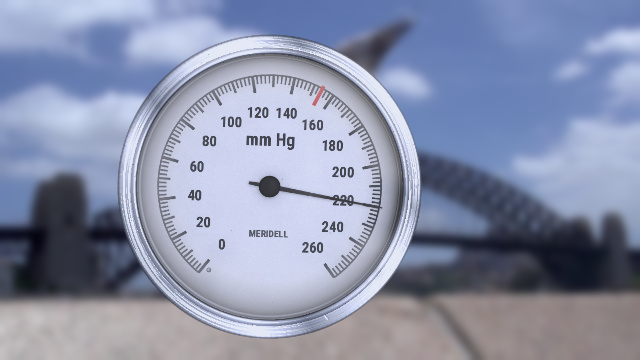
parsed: 220 mmHg
